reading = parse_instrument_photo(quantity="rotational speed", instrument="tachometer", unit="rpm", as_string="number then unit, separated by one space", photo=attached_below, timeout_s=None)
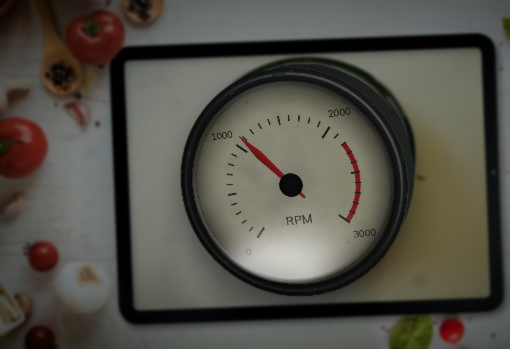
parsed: 1100 rpm
